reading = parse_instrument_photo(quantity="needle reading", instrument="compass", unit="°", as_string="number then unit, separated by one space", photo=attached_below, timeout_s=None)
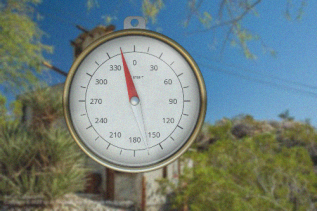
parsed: 345 °
